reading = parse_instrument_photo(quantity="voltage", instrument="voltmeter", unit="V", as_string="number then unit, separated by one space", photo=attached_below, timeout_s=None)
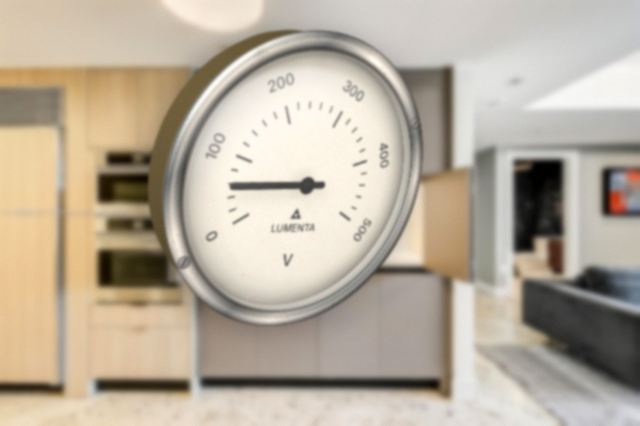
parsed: 60 V
